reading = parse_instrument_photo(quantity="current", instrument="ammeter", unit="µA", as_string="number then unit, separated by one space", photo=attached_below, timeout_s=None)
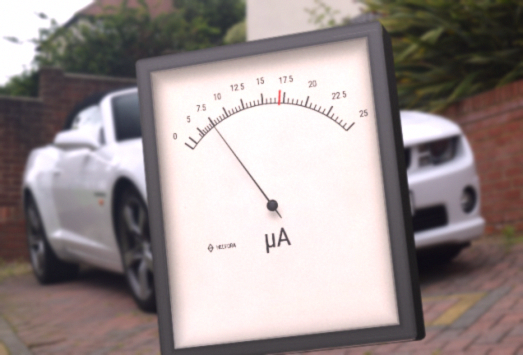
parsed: 7.5 µA
